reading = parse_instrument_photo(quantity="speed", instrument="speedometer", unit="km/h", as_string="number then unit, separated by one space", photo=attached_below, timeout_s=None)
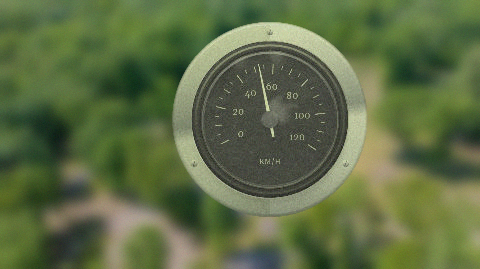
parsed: 52.5 km/h
